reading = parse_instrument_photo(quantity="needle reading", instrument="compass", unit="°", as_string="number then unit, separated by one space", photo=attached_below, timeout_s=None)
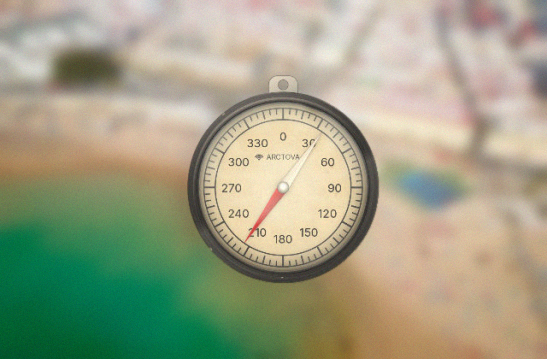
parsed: 215 °
